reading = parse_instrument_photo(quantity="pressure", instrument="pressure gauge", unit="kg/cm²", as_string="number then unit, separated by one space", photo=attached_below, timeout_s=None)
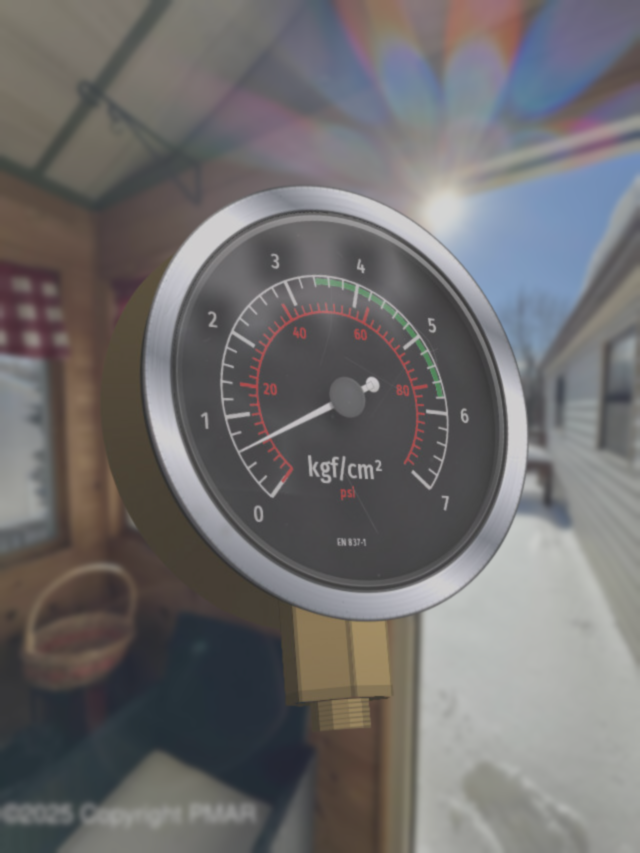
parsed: 0.6 kg/cm²
